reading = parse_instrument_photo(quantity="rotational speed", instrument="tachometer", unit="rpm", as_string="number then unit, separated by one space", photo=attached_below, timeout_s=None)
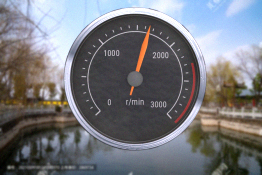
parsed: 1650 rpm
